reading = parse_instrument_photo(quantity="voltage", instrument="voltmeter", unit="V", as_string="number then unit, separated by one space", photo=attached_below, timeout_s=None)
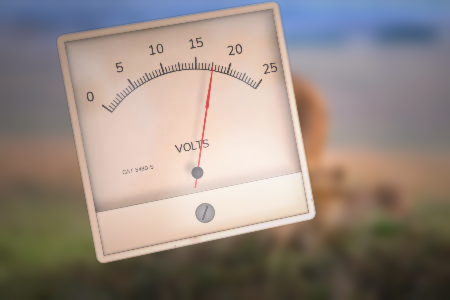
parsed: 17.5 V
